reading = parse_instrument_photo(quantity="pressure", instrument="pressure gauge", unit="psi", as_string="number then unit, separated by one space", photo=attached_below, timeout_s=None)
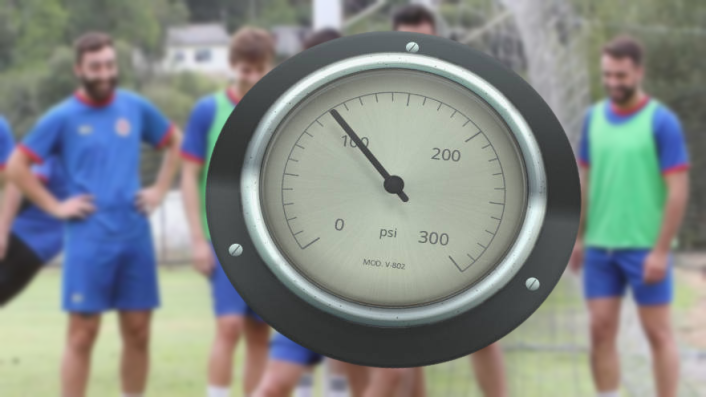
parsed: 100 psi
